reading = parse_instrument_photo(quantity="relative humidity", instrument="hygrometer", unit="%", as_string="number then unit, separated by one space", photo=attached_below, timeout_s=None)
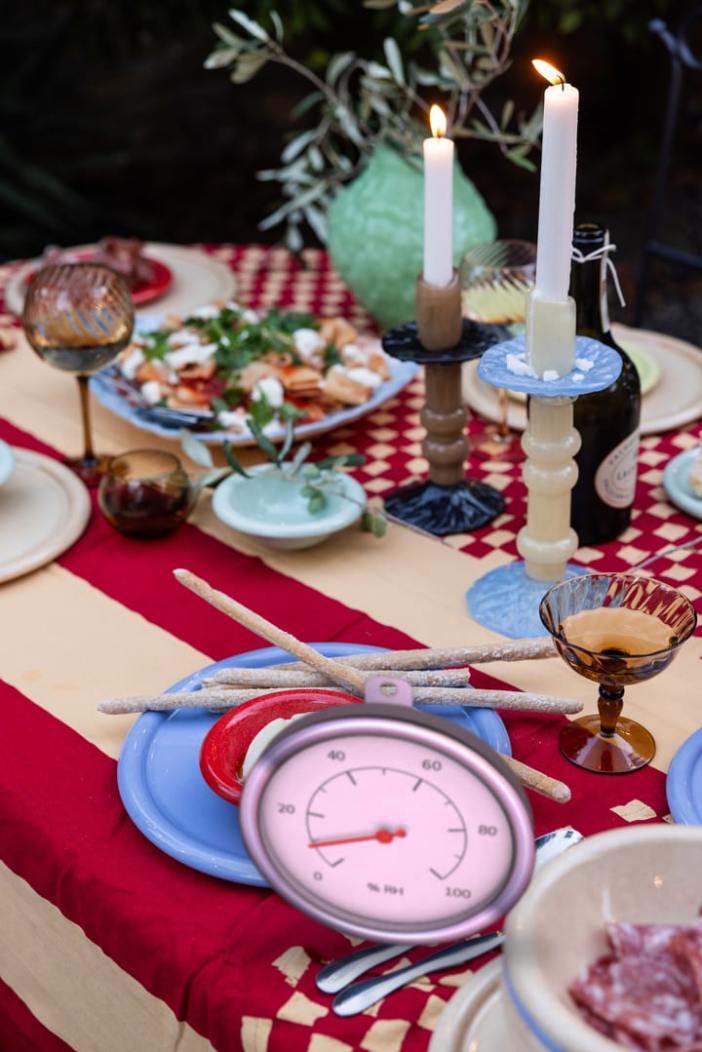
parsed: 10 %
